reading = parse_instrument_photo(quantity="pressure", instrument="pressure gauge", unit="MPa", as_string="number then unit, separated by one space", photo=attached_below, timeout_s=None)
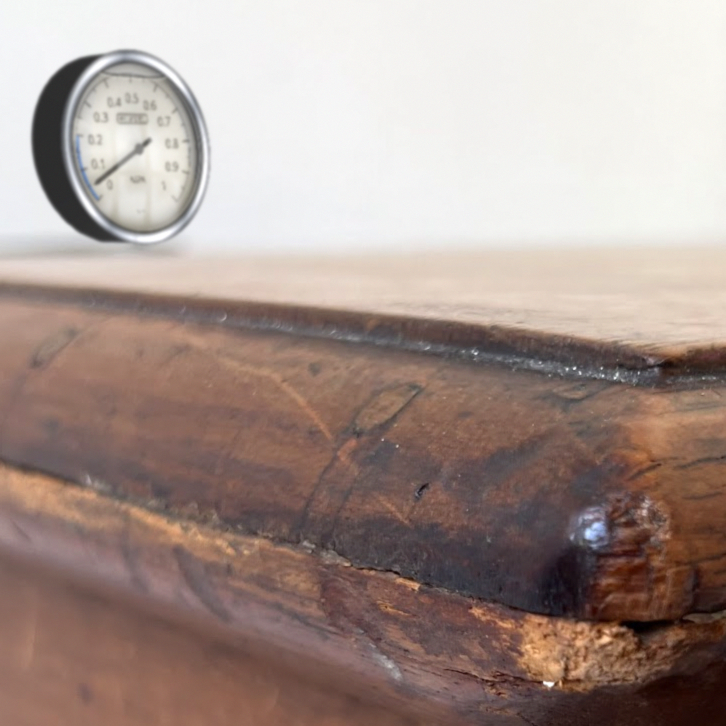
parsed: 0.05 MPa
